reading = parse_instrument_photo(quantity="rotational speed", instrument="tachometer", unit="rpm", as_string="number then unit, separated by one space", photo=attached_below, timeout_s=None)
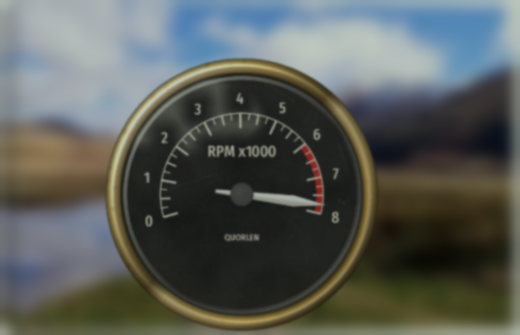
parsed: 7750 rpm
